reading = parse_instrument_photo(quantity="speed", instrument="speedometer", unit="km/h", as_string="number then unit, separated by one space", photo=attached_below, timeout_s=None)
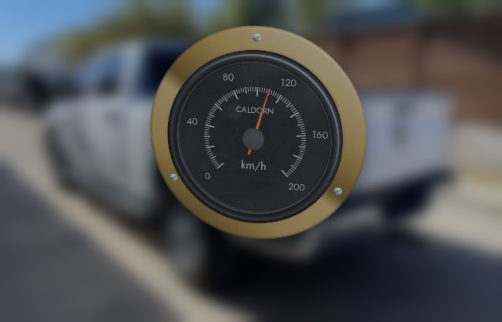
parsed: 110 km/h
